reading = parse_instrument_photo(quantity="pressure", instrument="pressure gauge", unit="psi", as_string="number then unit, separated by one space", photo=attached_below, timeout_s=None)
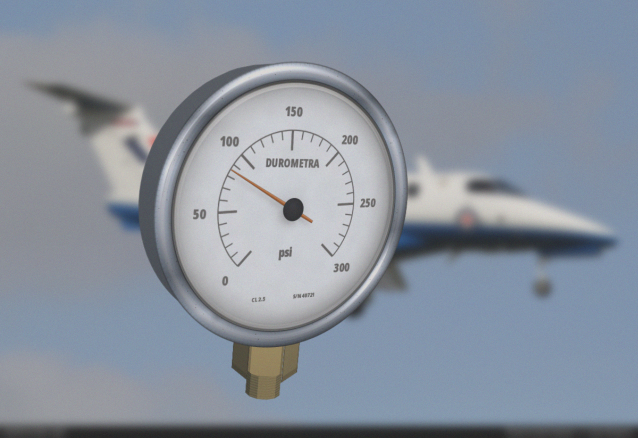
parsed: 85 psi
